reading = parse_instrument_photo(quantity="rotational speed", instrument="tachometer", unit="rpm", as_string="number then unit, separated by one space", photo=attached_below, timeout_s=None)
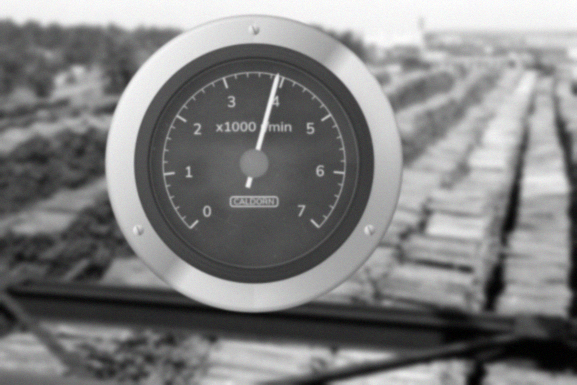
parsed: 3900 rpm
